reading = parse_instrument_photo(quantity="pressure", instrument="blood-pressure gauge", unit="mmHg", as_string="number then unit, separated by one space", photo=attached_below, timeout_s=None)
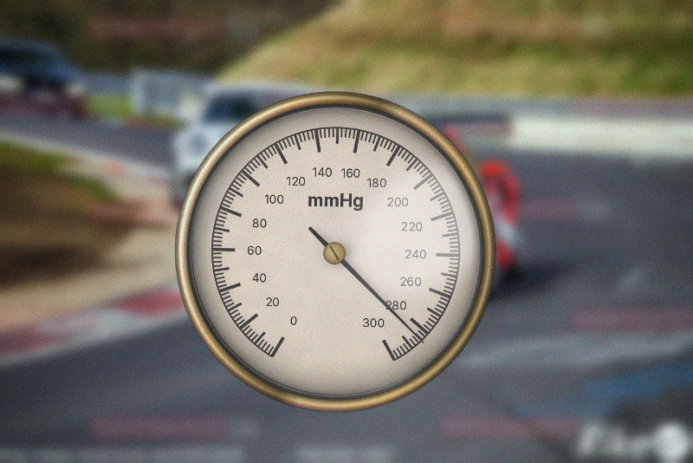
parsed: 284 mmHg
